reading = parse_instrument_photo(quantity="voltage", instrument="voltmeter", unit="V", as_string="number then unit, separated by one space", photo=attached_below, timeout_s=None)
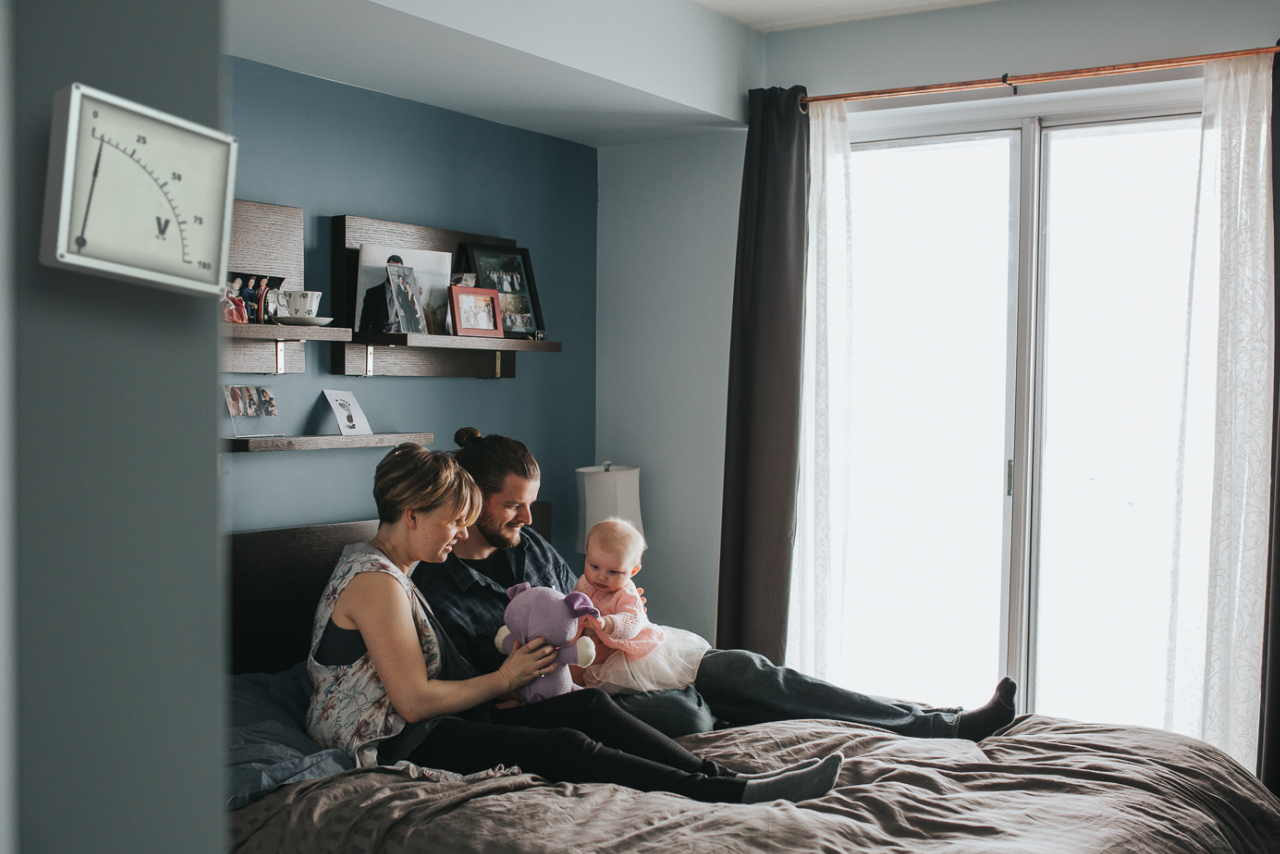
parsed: 5 V
